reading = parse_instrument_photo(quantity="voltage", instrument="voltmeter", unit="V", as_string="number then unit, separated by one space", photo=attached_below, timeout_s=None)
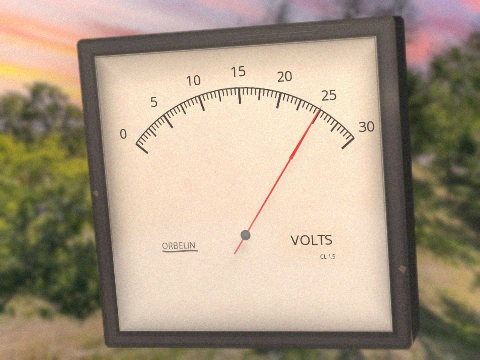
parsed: 25 V
